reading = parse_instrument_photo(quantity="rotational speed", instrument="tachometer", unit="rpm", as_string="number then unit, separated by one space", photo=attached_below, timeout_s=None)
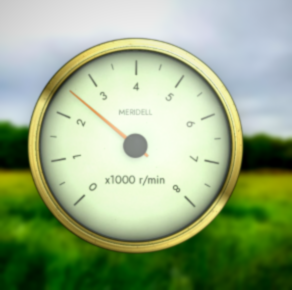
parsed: 2500 rpm
